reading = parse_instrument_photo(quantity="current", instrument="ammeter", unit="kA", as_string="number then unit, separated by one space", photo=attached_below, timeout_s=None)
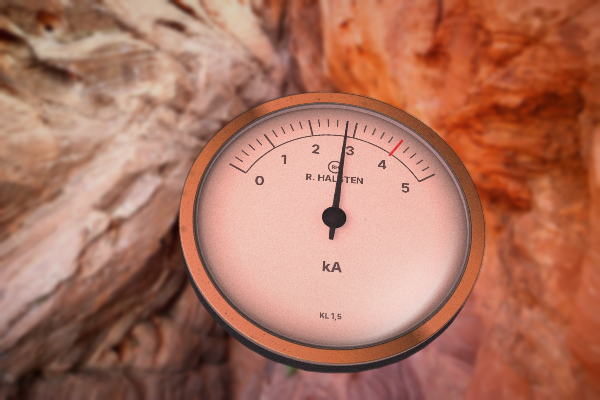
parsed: 2.8 kA
